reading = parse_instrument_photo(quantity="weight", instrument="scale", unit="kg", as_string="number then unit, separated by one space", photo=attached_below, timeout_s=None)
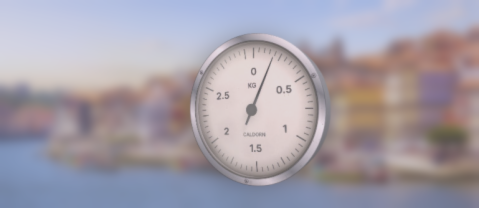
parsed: 0.2 kg
